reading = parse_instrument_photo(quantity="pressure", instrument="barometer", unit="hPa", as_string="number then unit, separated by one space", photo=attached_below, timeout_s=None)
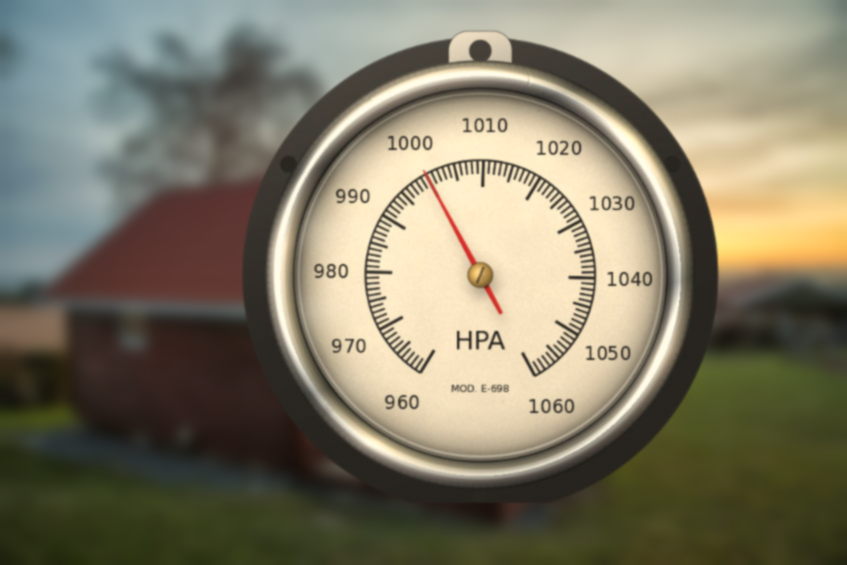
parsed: 1000 hPa
